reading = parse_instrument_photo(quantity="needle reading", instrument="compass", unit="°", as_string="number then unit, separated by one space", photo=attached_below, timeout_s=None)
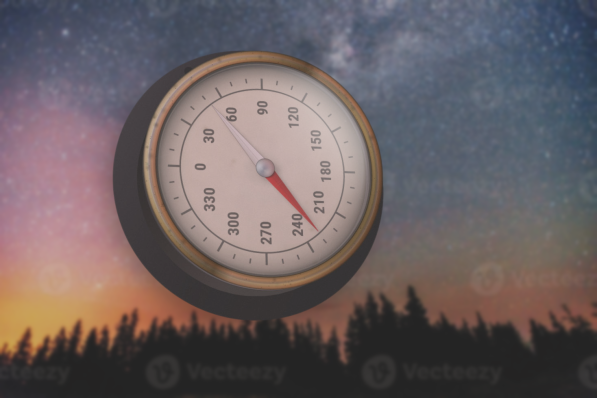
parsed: 230 °
